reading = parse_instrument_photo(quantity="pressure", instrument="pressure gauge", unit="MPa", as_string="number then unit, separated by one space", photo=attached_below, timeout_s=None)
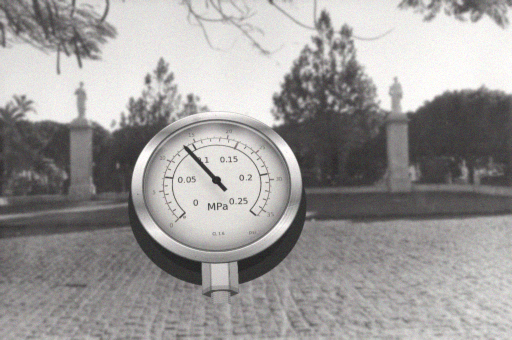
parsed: 0.09 MPa
